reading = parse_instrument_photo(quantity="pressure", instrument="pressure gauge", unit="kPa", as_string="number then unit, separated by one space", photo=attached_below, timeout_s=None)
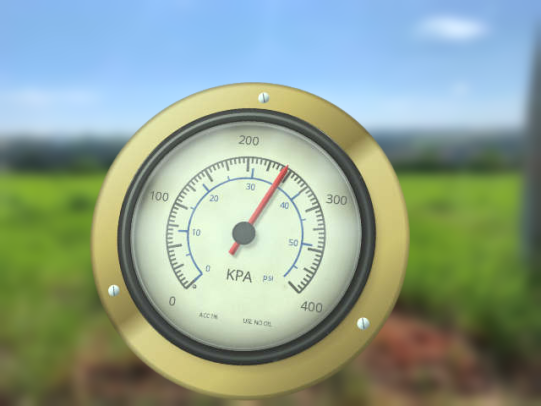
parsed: 245 kPa
